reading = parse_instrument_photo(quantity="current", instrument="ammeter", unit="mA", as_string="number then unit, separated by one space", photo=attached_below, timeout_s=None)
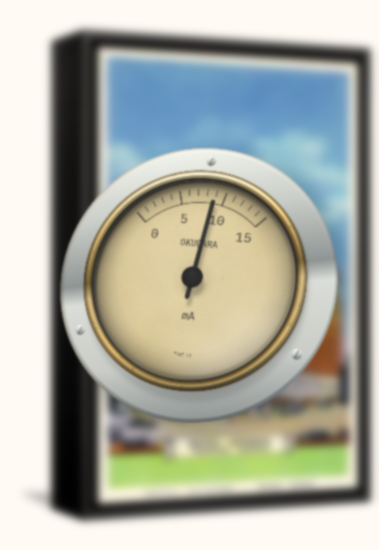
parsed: 9 mA
